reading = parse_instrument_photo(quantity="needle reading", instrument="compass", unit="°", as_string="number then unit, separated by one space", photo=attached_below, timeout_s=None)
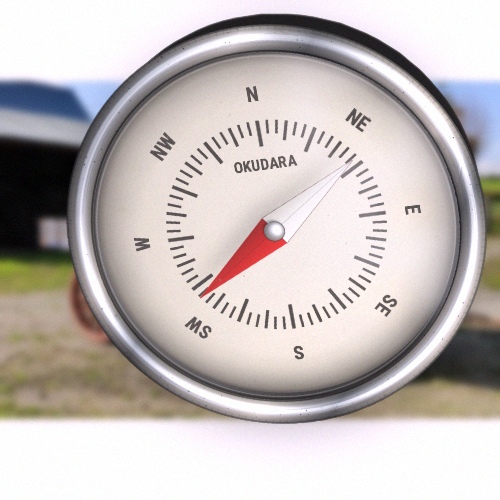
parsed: 235 °
